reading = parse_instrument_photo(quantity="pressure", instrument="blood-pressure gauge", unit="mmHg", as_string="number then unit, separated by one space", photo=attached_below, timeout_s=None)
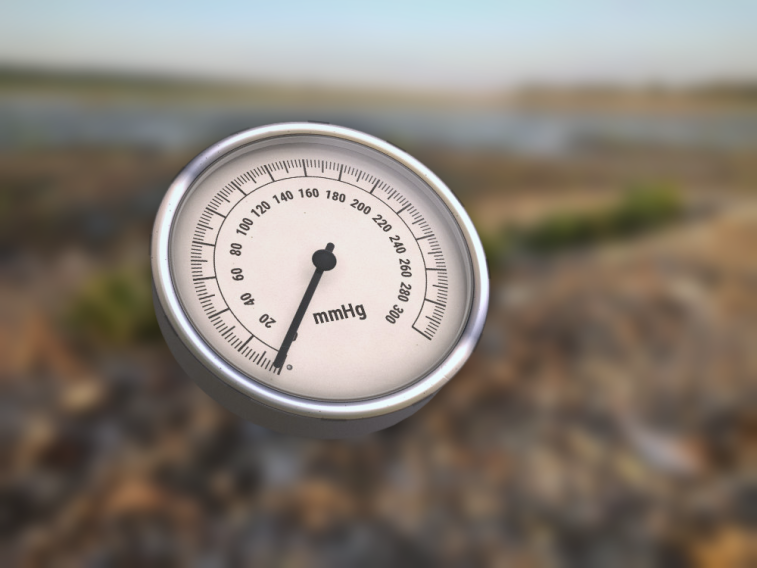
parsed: 2 mmHg
